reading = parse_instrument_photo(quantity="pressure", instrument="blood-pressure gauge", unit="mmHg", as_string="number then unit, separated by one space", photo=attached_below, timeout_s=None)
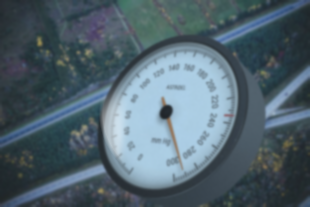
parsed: 290 mmHg
